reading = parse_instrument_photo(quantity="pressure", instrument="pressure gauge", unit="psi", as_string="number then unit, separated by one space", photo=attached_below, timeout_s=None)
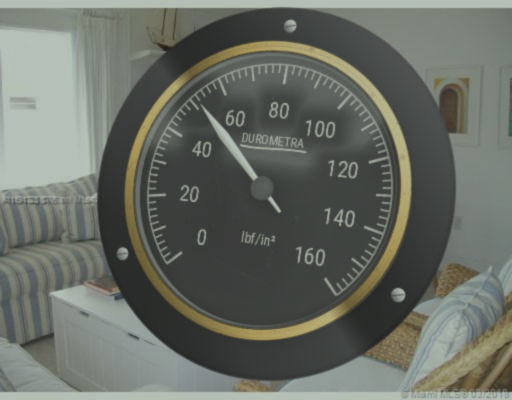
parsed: 52 psi
